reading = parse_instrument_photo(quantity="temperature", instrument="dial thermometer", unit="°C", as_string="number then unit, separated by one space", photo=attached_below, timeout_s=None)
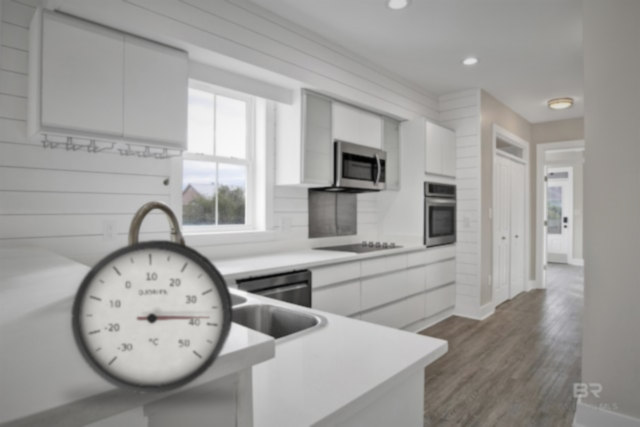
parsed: 37.5 °C
